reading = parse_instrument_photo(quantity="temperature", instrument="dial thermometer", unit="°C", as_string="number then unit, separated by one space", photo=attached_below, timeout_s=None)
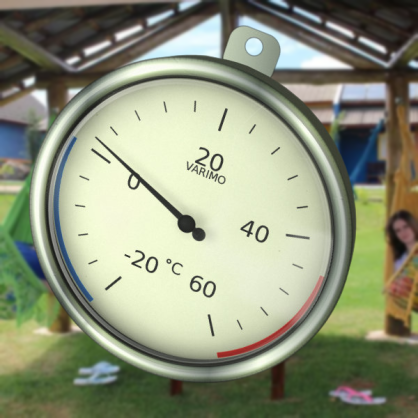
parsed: 2 °C
